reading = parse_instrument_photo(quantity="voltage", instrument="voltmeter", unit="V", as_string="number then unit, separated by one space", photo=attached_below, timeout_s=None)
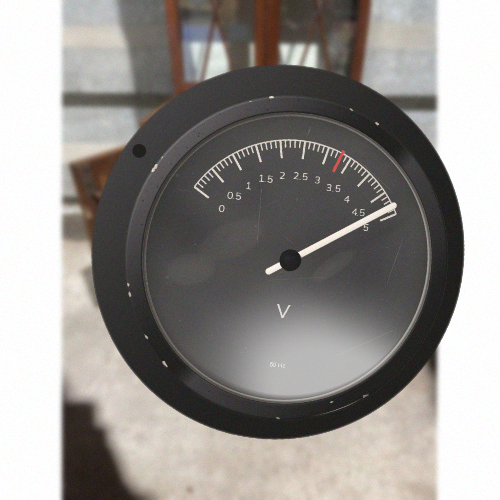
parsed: 4.8 V
